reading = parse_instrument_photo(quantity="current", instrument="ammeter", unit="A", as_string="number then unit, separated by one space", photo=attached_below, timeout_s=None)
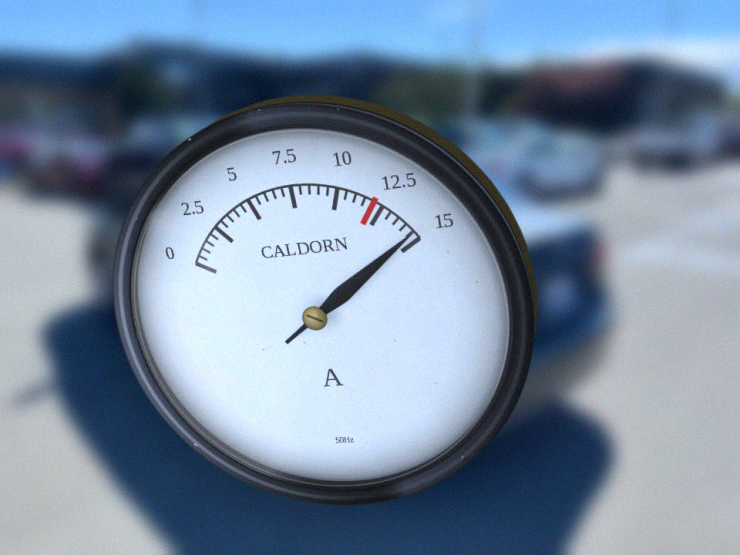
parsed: 14.5 A
